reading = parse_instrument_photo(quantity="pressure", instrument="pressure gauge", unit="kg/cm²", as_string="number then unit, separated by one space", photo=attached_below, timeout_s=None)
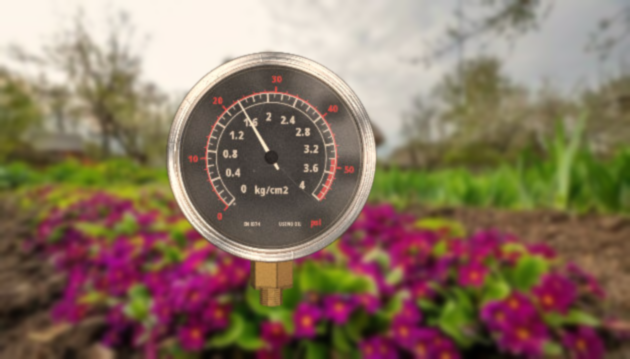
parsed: 1.6 kg/cm²
